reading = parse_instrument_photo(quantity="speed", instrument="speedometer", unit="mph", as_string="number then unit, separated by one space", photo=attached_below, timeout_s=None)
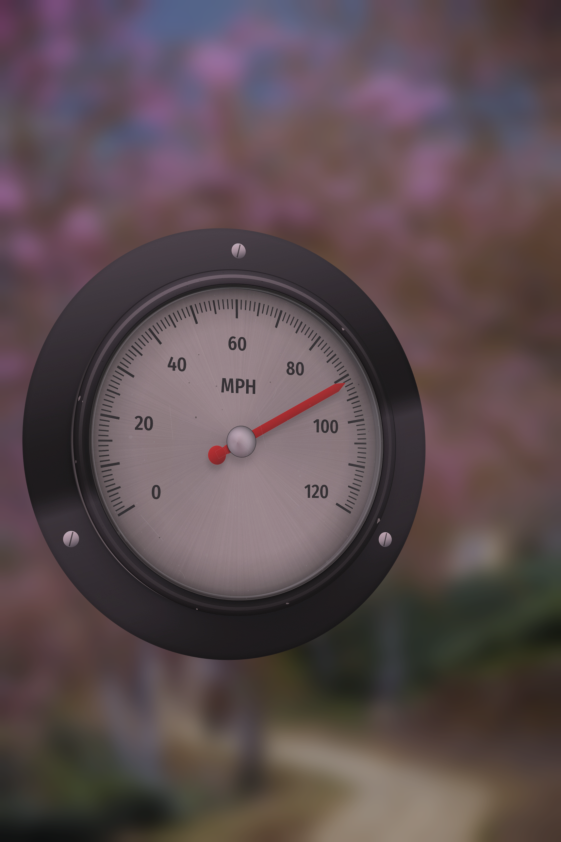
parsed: 91 mph
